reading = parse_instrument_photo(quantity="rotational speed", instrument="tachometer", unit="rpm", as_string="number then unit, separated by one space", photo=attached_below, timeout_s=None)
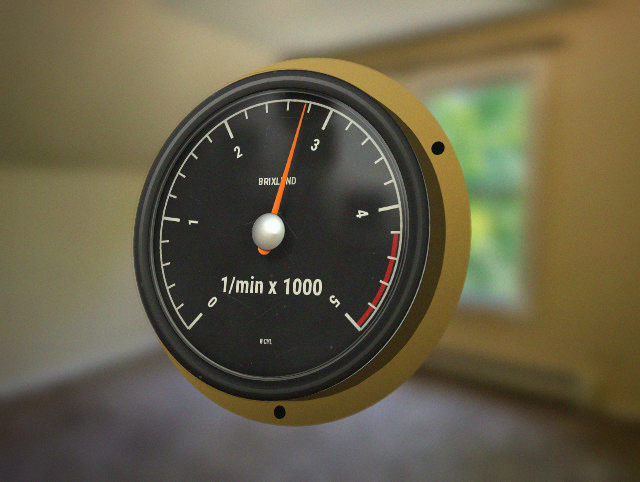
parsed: 2800 rpm
